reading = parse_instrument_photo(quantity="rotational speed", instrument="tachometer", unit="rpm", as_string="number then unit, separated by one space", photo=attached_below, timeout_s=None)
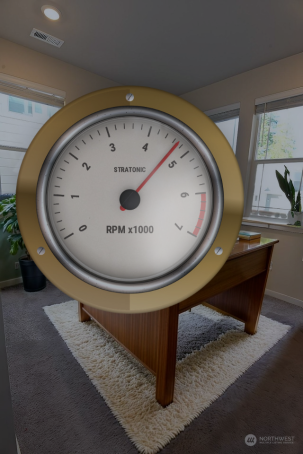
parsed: 4700 rpm
